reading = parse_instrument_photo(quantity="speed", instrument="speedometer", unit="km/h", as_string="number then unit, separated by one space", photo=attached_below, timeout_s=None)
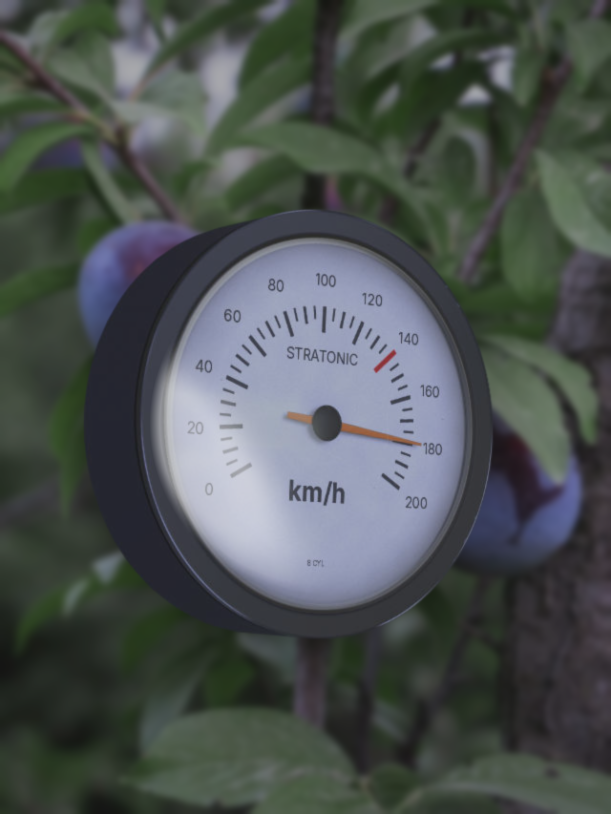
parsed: 180 km/h
